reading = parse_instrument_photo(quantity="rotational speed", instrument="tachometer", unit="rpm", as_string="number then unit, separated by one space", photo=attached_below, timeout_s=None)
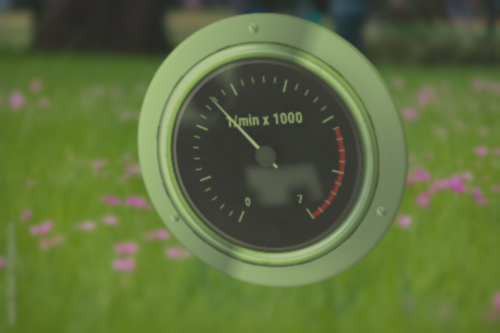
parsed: 2600 rpm
